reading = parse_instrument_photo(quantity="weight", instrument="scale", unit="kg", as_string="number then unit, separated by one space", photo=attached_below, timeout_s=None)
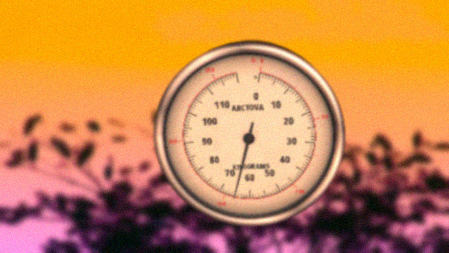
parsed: 65 kg
